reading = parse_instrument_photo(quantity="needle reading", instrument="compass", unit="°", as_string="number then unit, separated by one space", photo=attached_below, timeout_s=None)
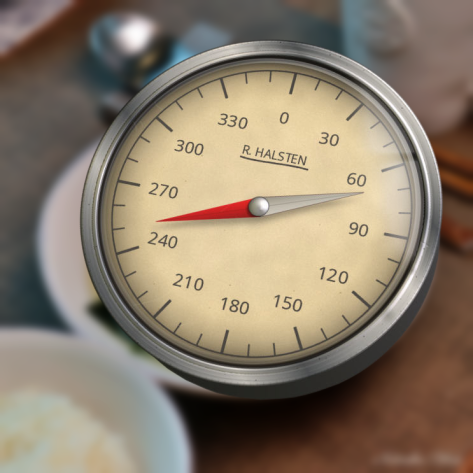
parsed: 250 °
